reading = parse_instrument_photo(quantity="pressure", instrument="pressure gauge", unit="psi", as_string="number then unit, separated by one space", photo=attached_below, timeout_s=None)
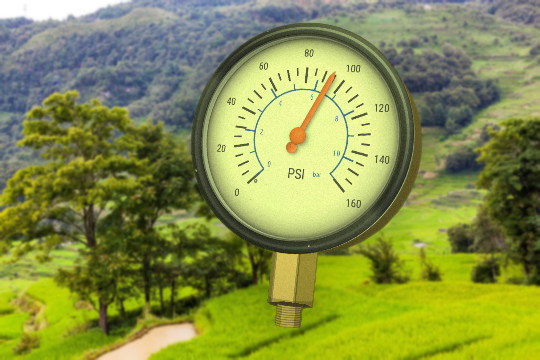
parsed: 95 psi
